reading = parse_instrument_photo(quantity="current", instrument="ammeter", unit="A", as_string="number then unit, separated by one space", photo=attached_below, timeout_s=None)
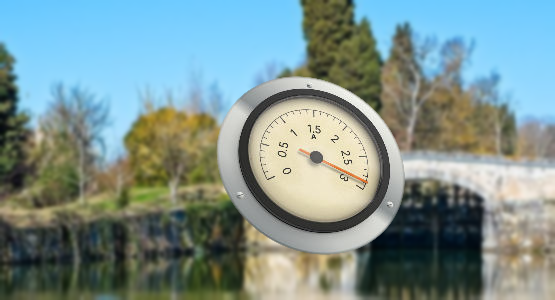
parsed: 2.9 A
